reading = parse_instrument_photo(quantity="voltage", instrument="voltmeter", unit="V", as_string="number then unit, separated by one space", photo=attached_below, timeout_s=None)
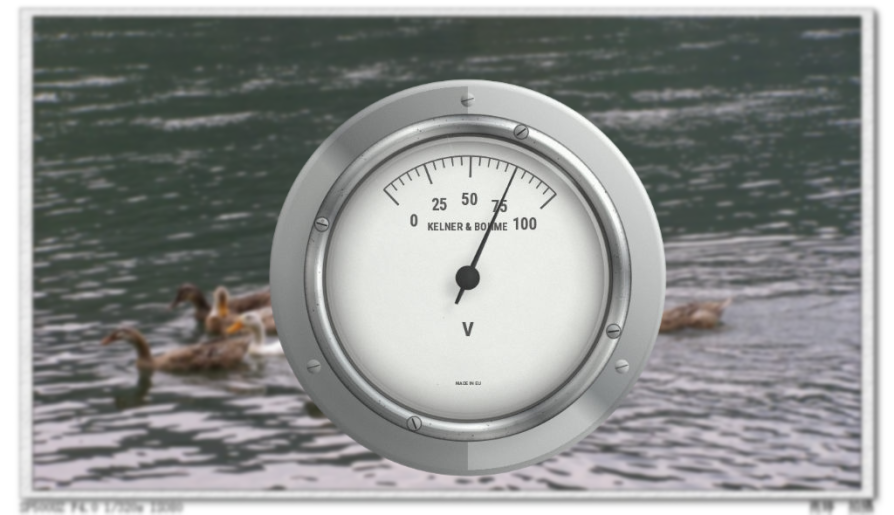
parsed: 75 V
